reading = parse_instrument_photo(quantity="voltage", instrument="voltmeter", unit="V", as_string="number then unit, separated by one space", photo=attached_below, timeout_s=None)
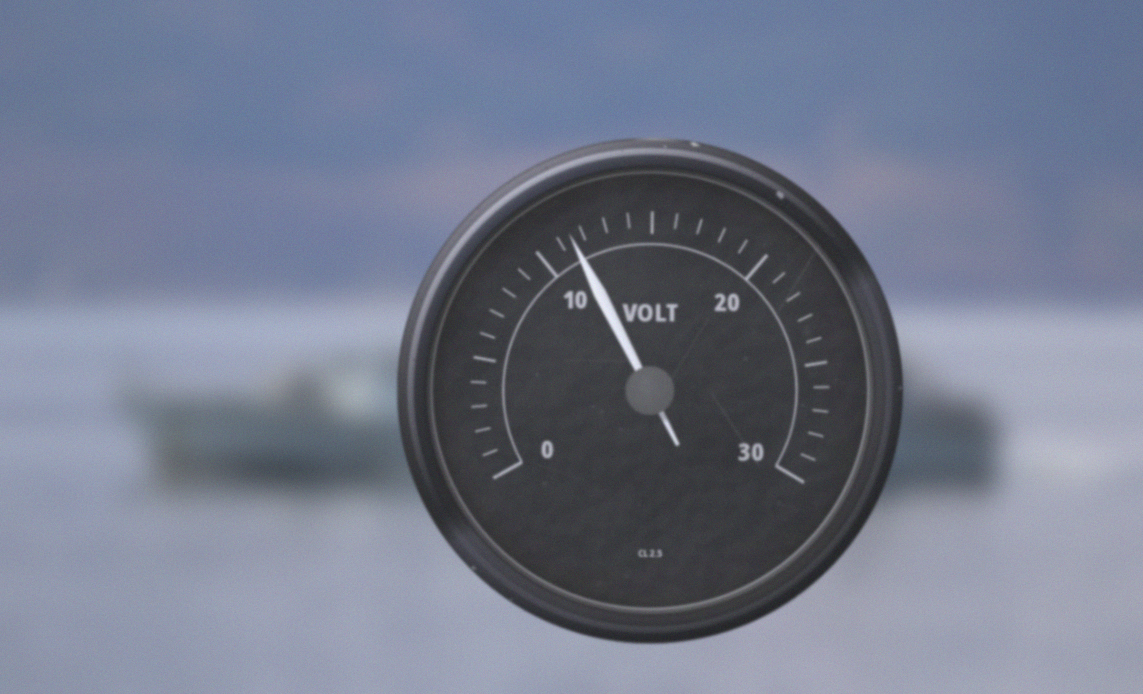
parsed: 11.5 V
